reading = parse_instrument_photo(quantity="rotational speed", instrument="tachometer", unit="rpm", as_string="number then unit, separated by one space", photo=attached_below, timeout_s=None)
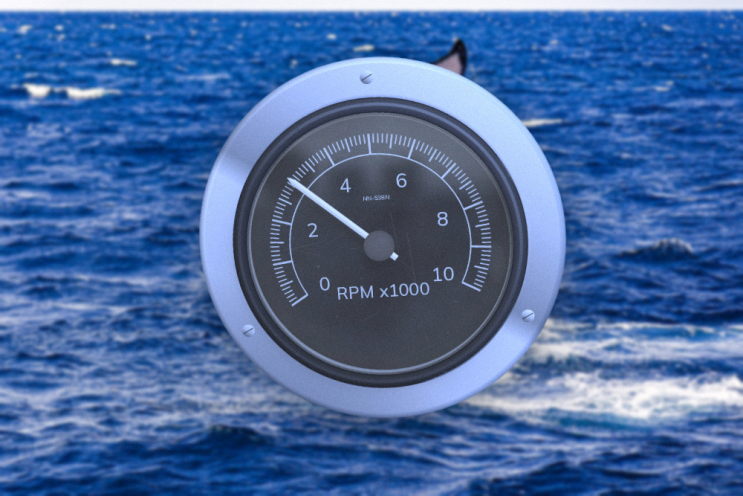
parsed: 3000 rpm
